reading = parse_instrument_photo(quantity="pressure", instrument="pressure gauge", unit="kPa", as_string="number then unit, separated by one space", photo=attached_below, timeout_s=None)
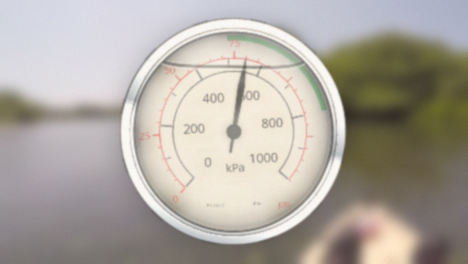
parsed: 550 kPa
